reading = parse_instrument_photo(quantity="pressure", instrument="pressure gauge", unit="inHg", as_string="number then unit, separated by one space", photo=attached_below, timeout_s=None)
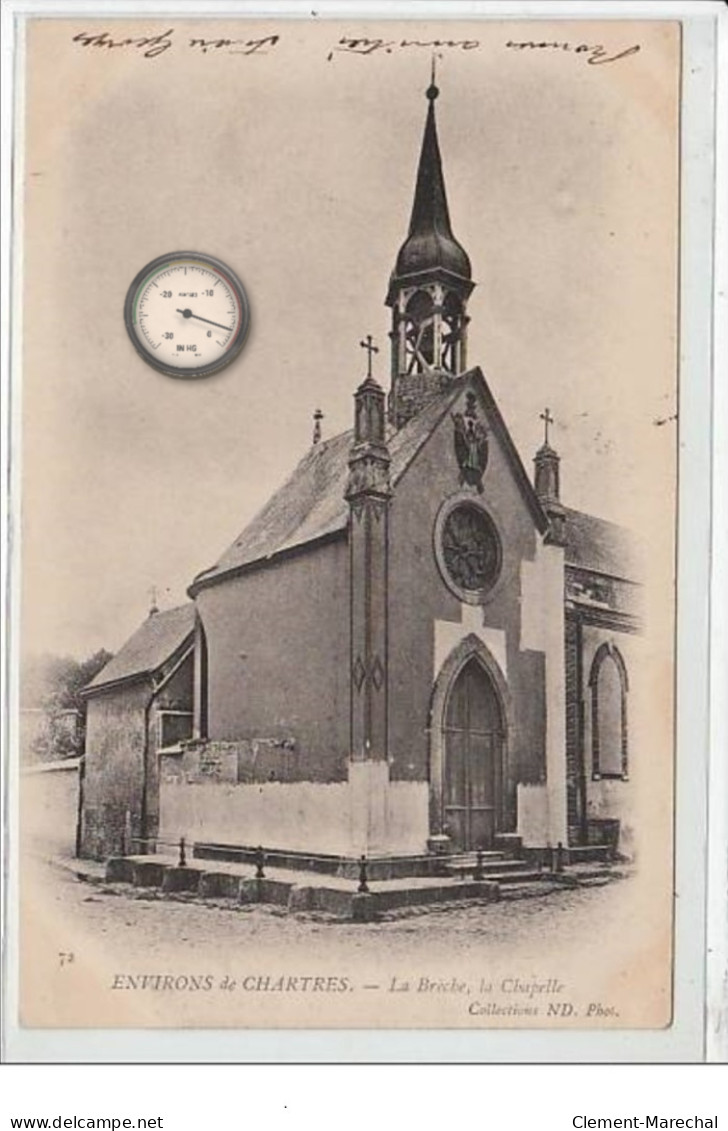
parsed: -2.5 inHg
